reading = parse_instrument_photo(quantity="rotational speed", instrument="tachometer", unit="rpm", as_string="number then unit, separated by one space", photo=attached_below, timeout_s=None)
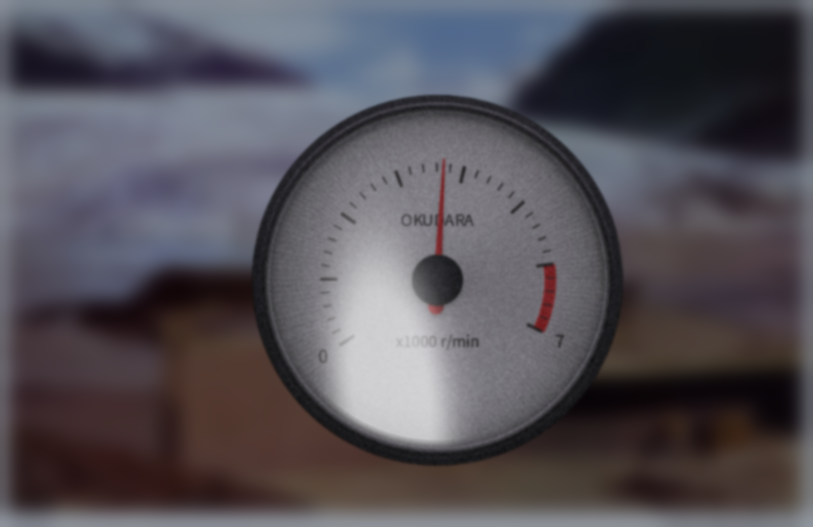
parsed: 3700 rpm
